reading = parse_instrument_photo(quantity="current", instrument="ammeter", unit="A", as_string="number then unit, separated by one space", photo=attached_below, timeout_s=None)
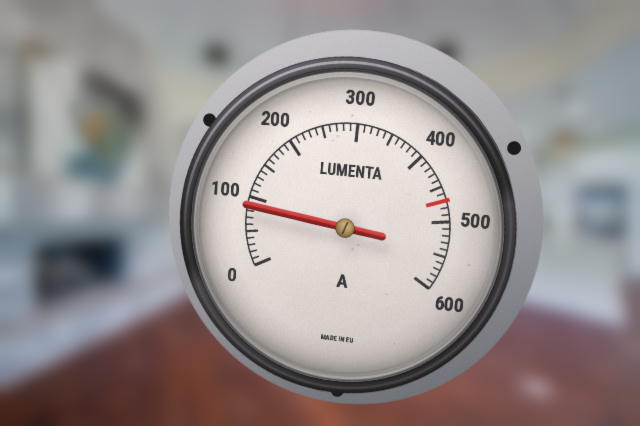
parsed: 90 A
